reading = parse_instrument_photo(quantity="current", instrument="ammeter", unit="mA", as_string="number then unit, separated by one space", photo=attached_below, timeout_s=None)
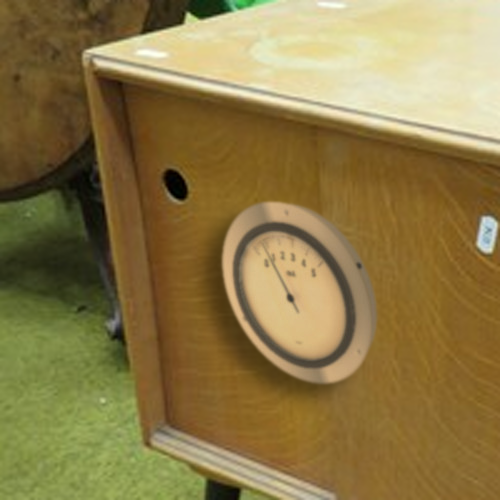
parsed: 1 mA
